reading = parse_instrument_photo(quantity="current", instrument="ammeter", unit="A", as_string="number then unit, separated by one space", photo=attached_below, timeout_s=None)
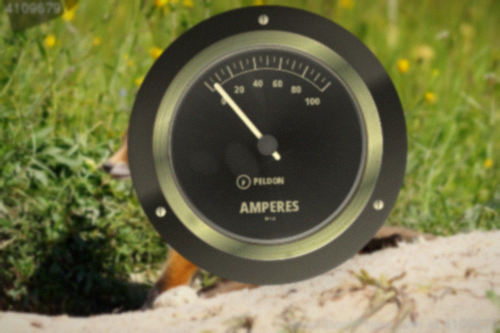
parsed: 5 A
